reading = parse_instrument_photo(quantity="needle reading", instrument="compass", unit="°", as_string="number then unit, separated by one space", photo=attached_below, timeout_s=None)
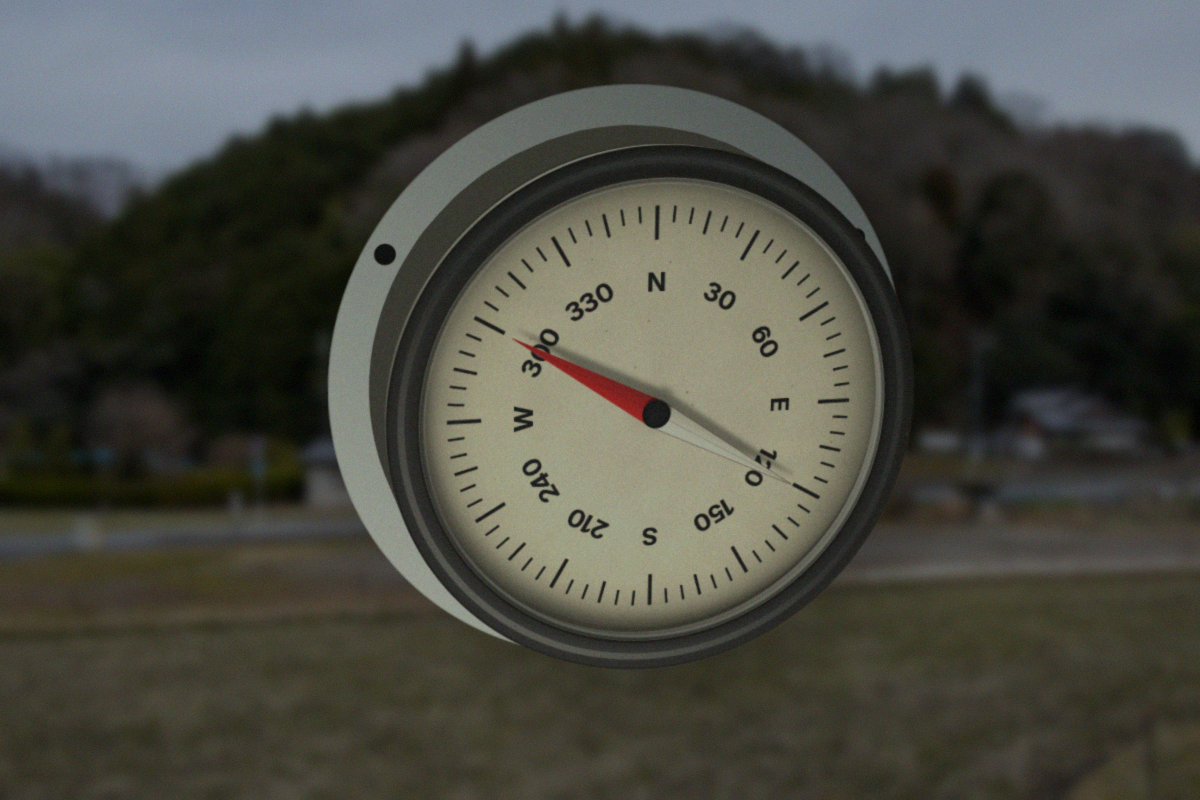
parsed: 300 °
